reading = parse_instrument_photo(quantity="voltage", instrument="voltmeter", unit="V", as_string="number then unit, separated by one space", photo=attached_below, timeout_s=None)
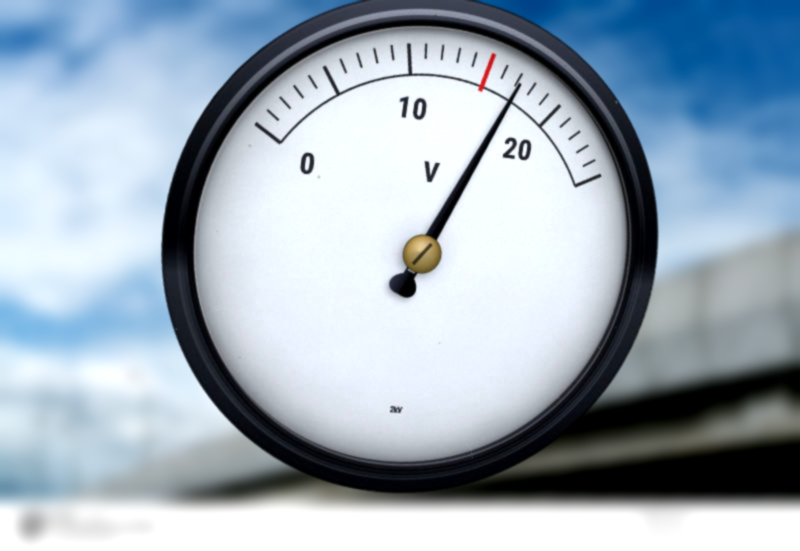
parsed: 17 V
